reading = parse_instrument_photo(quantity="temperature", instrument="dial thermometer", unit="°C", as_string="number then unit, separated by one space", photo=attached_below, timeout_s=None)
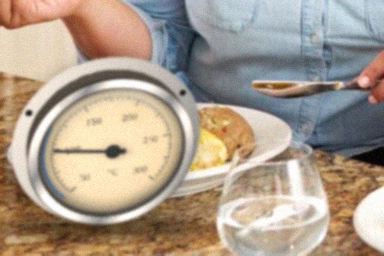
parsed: 100 °C
